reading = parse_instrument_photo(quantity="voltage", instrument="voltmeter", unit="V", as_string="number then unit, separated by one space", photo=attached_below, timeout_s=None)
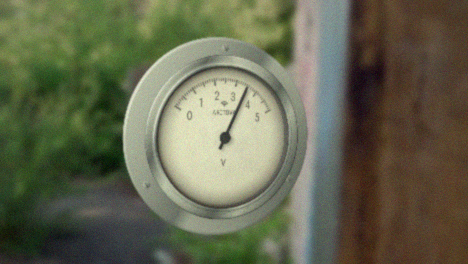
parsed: 3.5 V
